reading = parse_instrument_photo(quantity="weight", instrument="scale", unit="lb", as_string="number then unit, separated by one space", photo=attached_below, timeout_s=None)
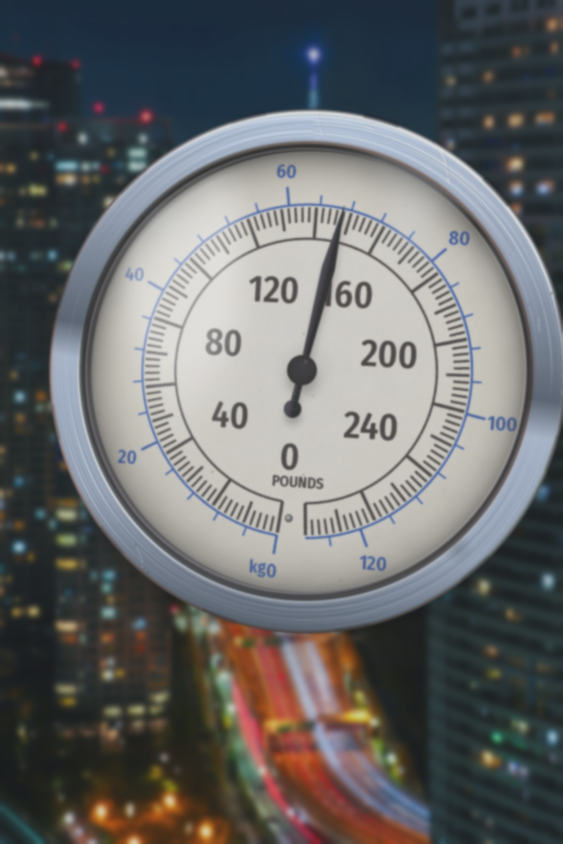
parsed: 148 lb
